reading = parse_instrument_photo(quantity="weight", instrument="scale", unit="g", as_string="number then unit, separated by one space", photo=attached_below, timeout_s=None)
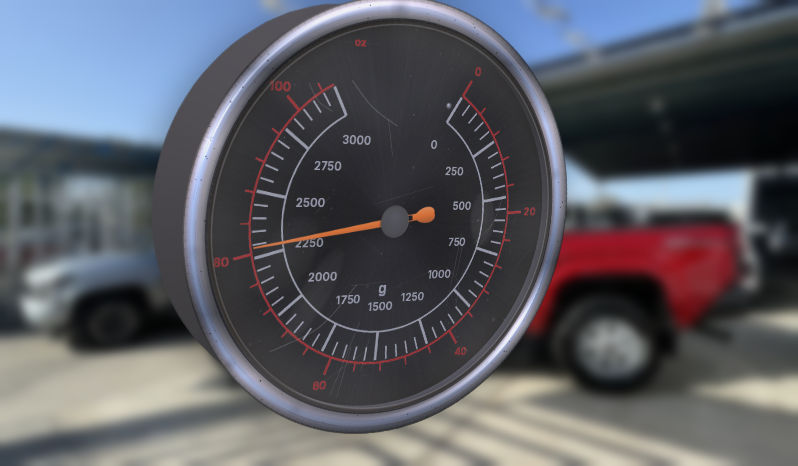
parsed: 2300 g
